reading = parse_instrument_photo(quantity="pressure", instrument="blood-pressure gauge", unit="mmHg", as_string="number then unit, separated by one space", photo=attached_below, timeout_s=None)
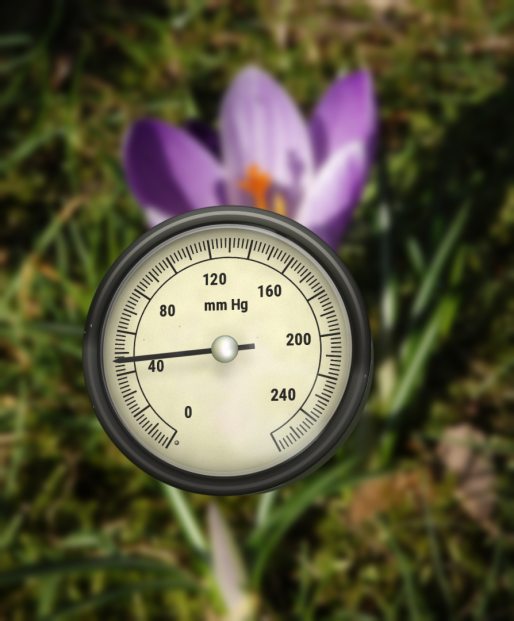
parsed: 46 mmHg
